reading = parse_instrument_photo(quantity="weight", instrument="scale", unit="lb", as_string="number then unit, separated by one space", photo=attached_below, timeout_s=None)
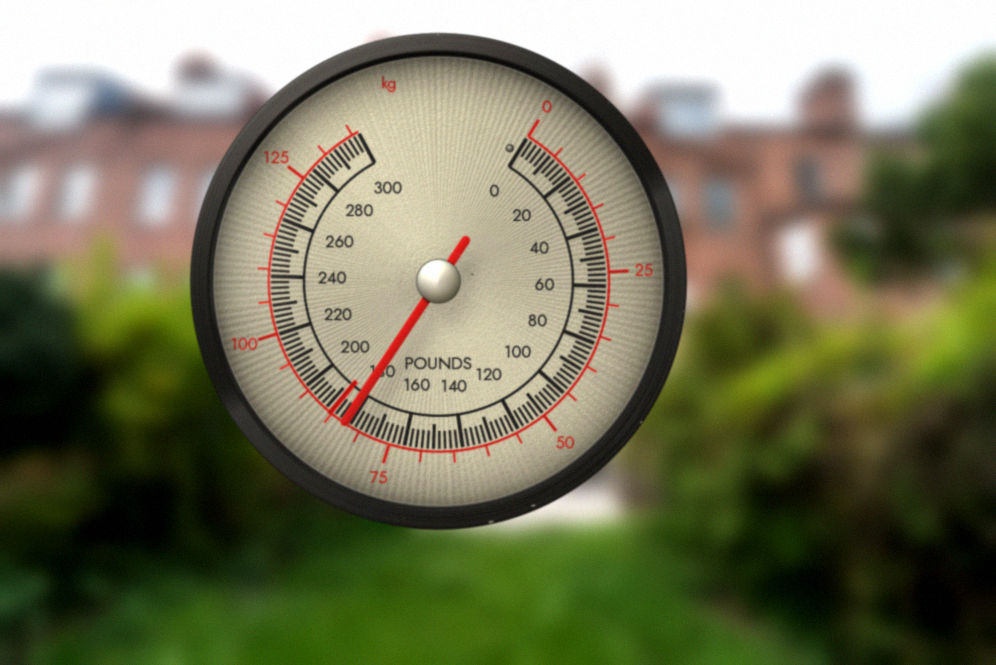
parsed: 182 lb
